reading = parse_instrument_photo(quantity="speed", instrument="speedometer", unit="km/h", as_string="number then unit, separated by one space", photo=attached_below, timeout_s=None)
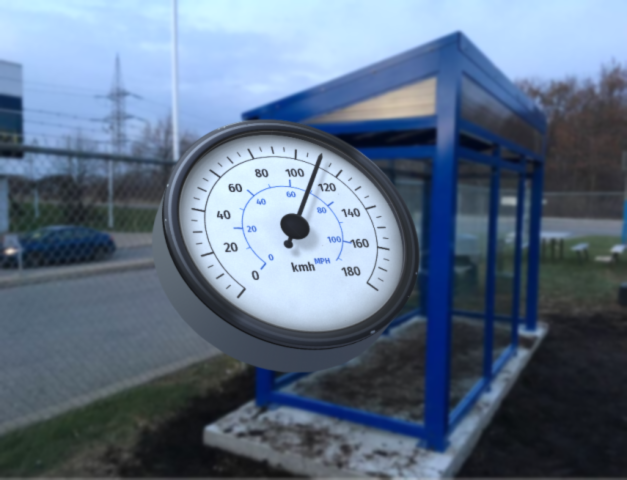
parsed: 110 km/h
